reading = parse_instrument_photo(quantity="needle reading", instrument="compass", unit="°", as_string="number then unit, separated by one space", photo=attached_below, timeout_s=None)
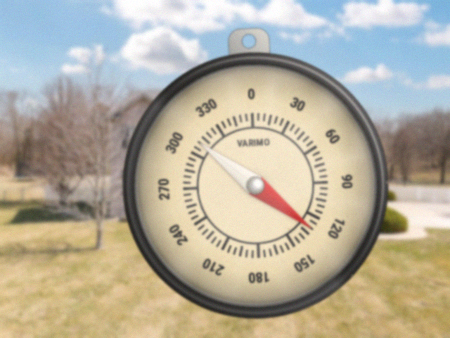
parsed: 130 °
